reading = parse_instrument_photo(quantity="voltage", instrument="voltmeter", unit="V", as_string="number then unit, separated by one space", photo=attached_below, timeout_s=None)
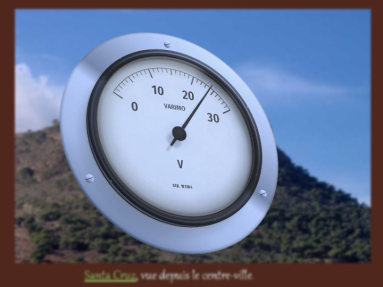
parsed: 24 V
